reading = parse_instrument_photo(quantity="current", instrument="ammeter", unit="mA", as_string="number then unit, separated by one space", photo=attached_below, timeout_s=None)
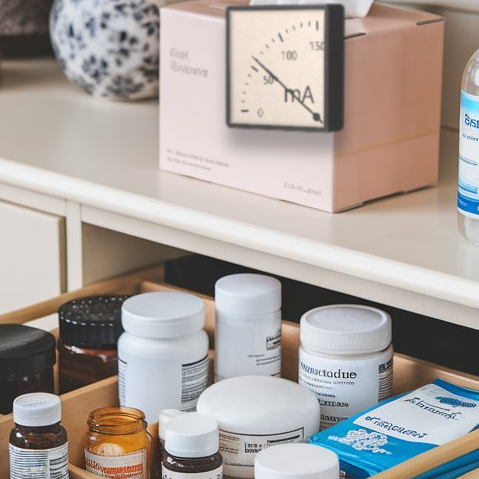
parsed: 60 mA
